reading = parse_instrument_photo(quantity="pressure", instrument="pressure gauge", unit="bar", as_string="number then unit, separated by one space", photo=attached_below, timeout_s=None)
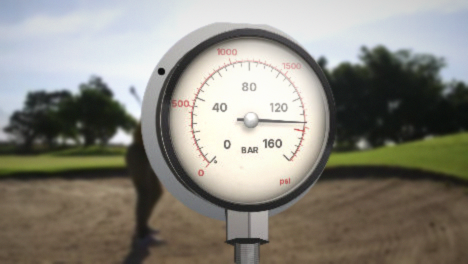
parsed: 135 bar
